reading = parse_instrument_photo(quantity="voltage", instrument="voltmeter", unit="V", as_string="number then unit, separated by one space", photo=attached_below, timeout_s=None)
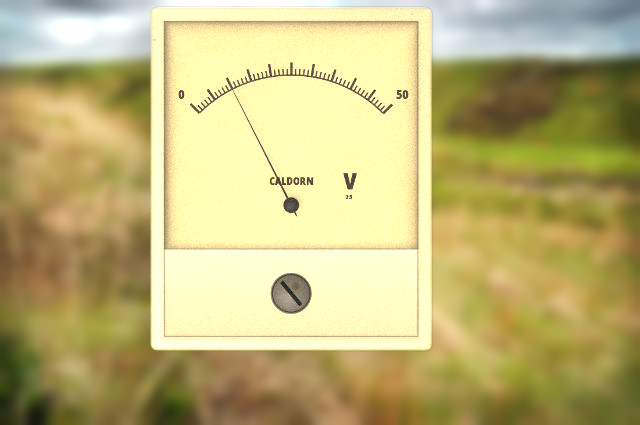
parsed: 10 V
